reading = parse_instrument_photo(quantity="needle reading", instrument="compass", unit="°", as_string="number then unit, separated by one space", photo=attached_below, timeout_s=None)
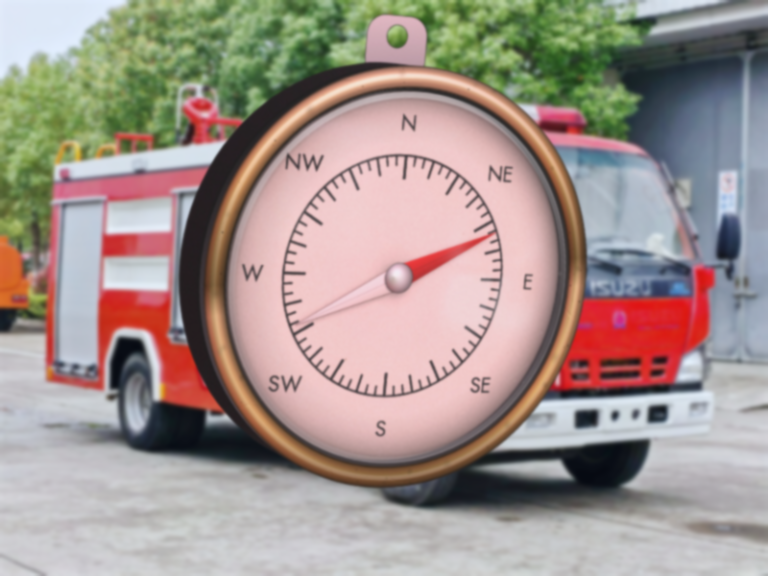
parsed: 65 °
